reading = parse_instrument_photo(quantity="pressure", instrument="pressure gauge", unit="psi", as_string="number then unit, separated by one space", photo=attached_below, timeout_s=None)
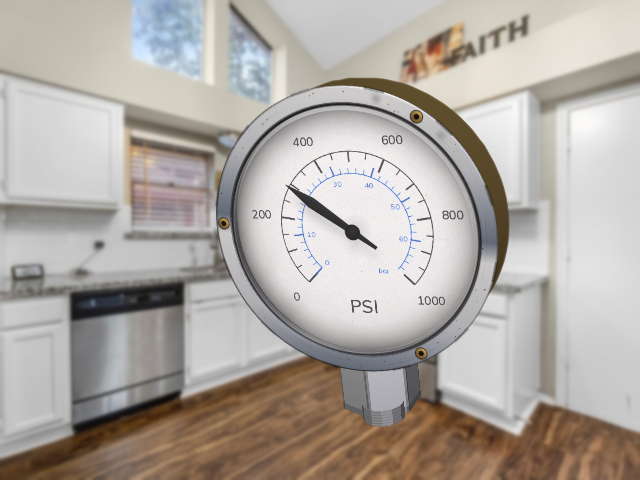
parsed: 300 psi
